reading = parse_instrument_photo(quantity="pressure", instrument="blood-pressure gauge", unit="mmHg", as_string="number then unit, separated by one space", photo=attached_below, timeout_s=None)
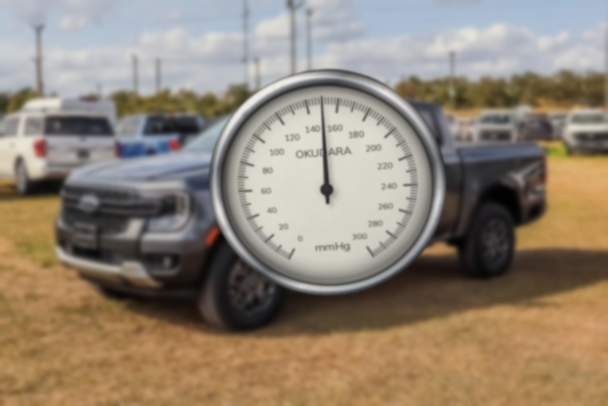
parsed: 150 mmHg
